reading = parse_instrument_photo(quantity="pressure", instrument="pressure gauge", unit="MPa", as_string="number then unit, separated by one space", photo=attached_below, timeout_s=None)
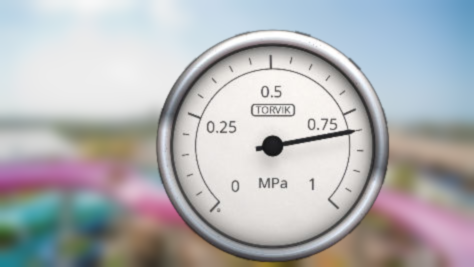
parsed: 0.8 MPa
